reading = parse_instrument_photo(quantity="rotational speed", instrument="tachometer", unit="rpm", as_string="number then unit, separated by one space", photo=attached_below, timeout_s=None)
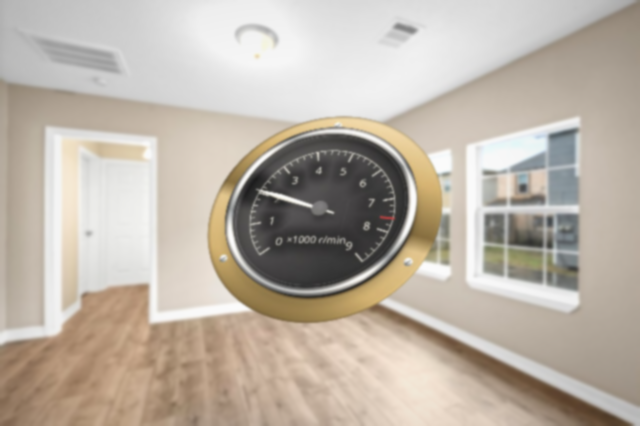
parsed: 2000 rpm
